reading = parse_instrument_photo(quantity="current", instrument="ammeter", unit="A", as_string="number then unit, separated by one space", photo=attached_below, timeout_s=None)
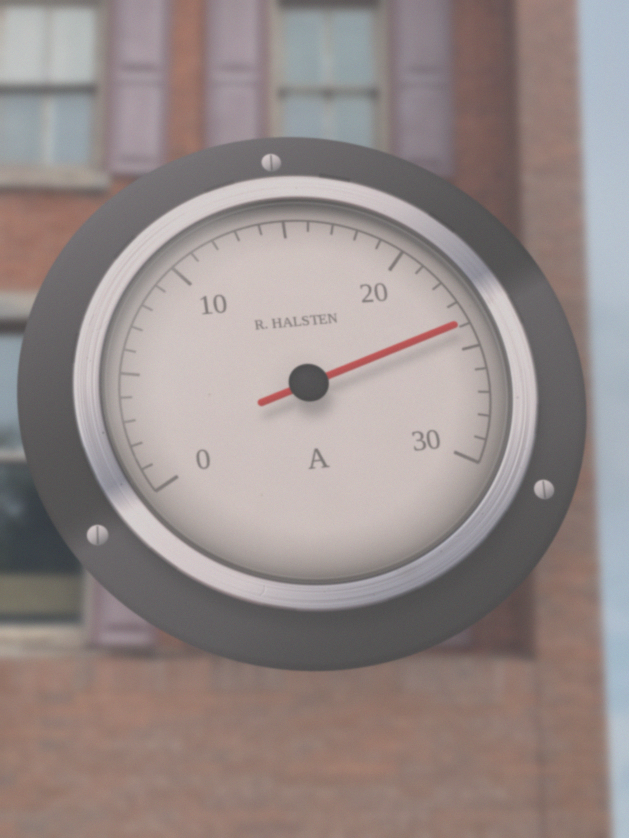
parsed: 24 A
